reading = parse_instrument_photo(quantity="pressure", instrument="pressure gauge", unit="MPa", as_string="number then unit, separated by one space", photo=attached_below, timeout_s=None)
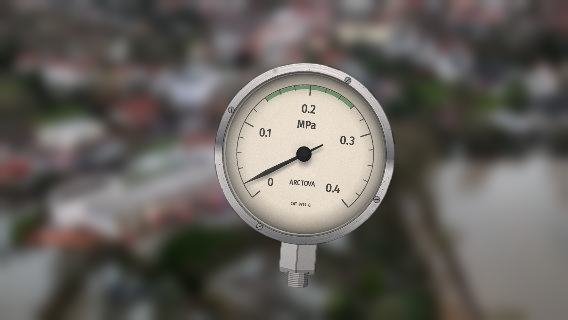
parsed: 0.02 MPa
